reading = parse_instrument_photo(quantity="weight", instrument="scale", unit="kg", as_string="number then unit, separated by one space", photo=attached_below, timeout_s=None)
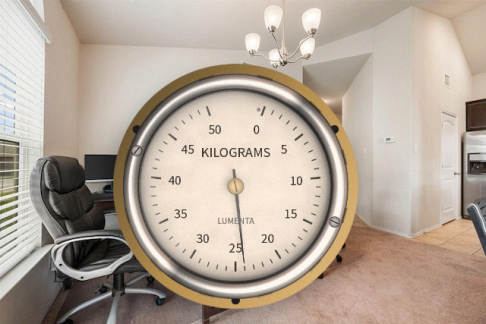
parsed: 24 kg
